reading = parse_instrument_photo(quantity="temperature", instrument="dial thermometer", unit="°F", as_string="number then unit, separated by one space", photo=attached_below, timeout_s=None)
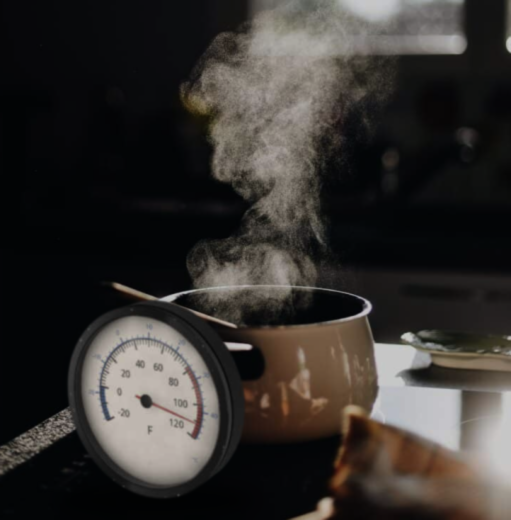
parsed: 110 °F
